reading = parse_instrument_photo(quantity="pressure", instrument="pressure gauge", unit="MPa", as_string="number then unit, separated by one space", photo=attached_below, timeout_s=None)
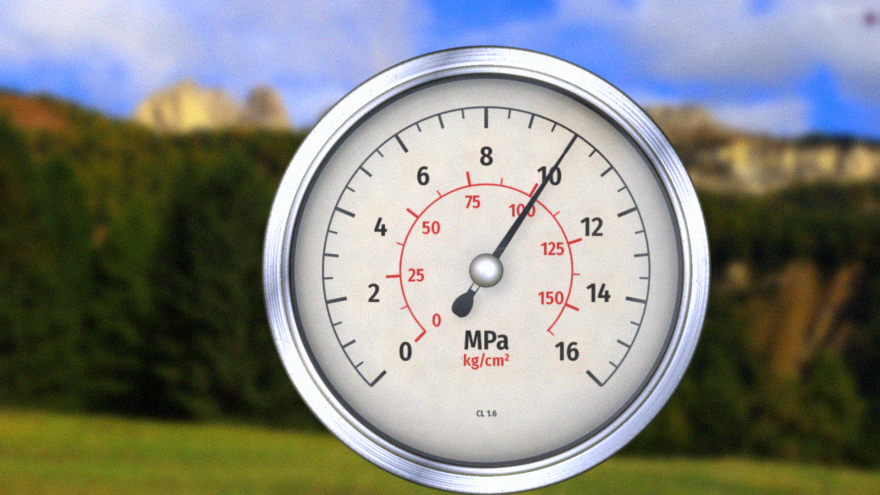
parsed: 10 MPa
